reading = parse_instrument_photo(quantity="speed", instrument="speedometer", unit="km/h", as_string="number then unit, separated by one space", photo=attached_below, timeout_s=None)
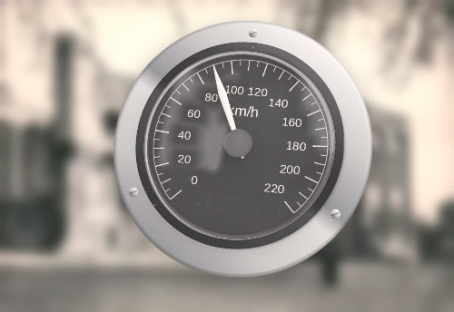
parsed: 90 km/h
